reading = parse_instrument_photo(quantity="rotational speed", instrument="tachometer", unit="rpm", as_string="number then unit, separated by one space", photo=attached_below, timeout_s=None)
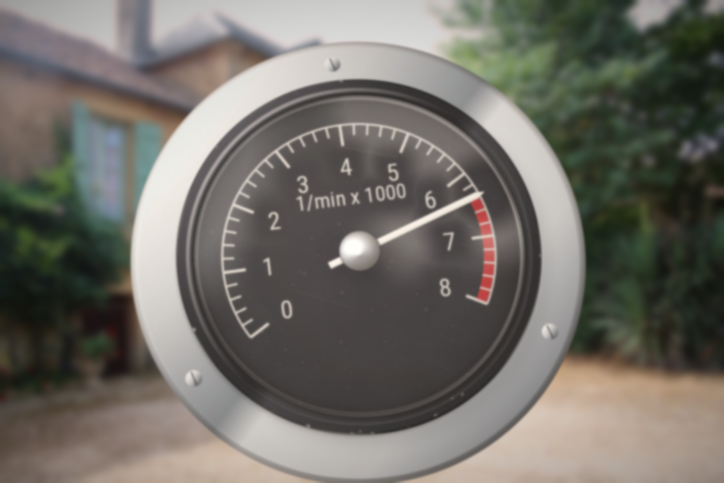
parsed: 6400 rpm
